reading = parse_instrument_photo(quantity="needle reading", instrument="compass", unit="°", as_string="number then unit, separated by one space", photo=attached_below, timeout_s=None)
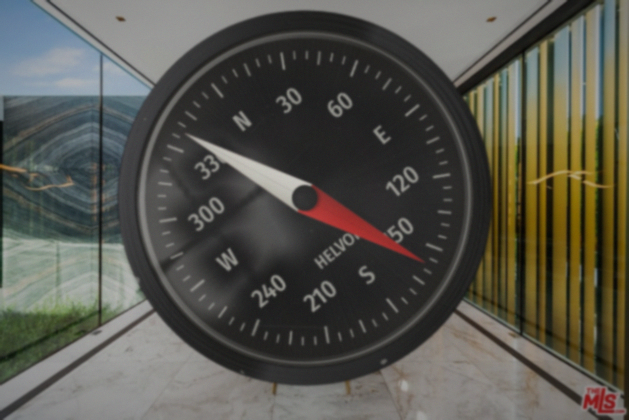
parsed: 157.5 °
